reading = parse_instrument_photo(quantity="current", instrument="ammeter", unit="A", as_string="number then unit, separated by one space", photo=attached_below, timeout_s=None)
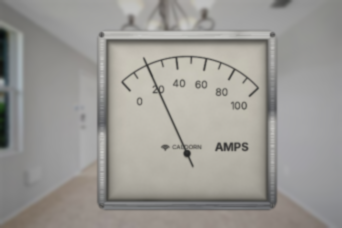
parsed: 20 A
